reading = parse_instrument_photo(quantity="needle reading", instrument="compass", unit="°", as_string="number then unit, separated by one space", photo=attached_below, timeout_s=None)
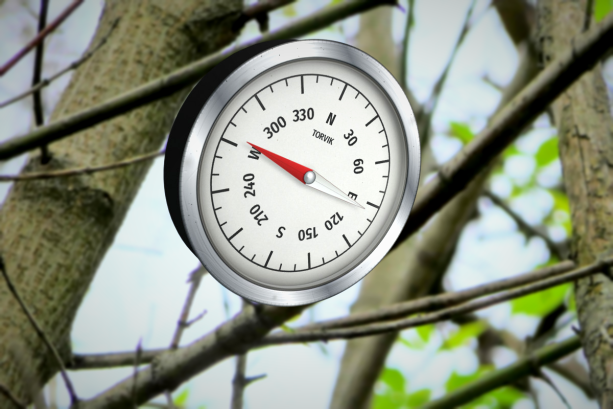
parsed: 275 °
